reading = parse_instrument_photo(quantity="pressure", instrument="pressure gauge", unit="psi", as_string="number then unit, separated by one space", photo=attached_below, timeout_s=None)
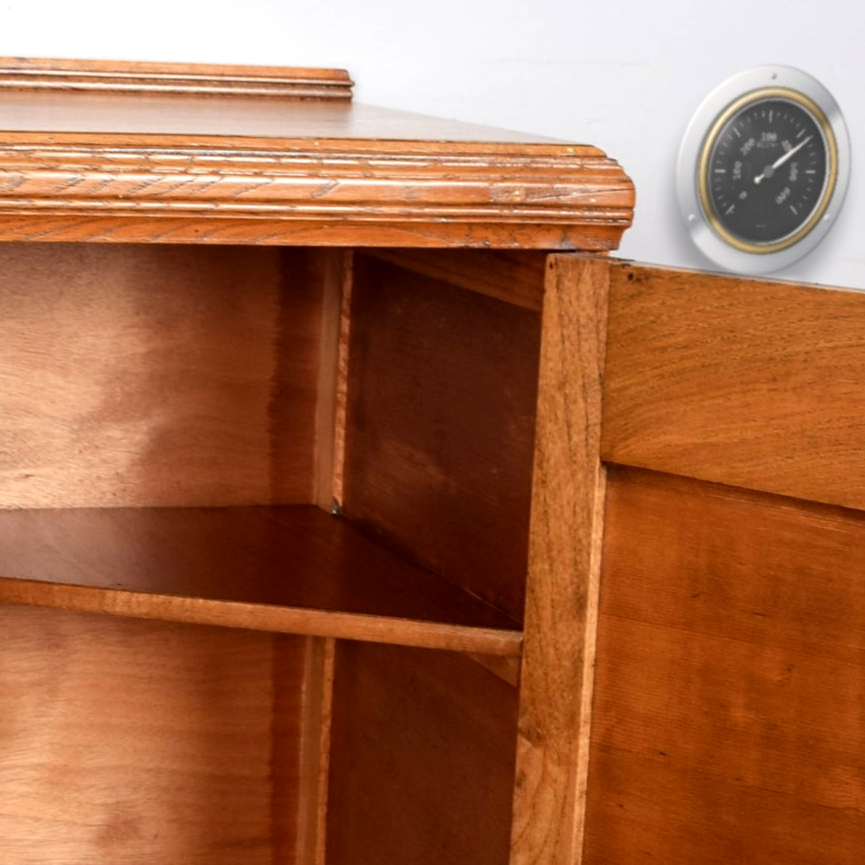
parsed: 420 psi
